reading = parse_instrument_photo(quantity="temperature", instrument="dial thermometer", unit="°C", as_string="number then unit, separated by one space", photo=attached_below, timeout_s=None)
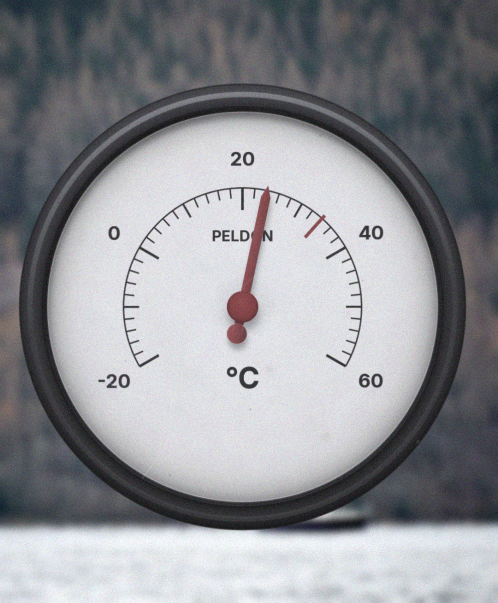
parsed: 24 °C
